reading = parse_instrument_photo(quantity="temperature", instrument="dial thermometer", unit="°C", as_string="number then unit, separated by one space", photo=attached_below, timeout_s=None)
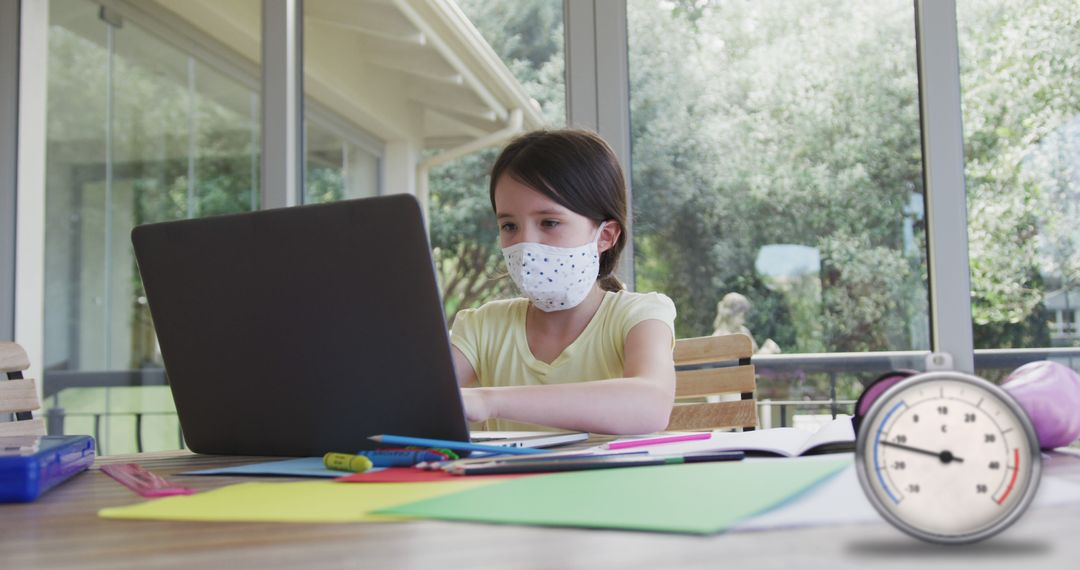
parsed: -12.5 °C
